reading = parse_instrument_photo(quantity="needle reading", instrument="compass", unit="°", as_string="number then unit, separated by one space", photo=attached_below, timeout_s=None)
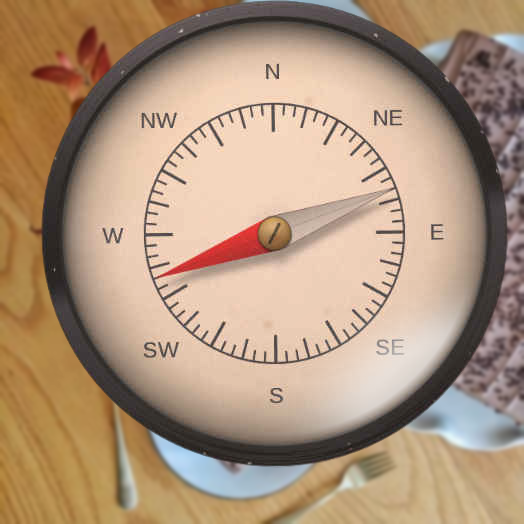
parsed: 250 °
